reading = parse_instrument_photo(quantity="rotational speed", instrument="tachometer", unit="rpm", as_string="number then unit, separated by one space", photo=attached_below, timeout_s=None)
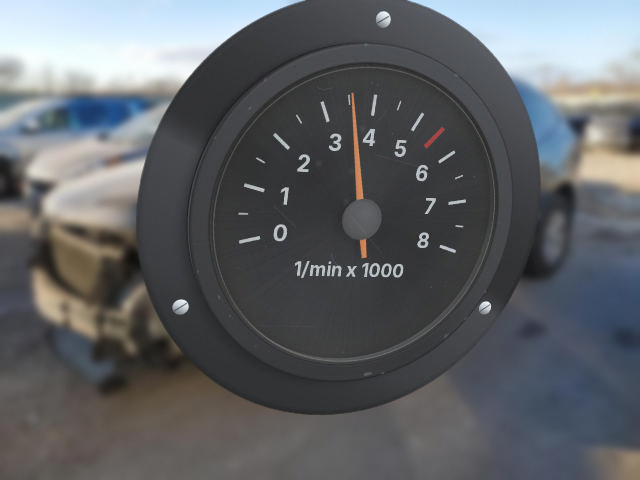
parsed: 3500 rpm
